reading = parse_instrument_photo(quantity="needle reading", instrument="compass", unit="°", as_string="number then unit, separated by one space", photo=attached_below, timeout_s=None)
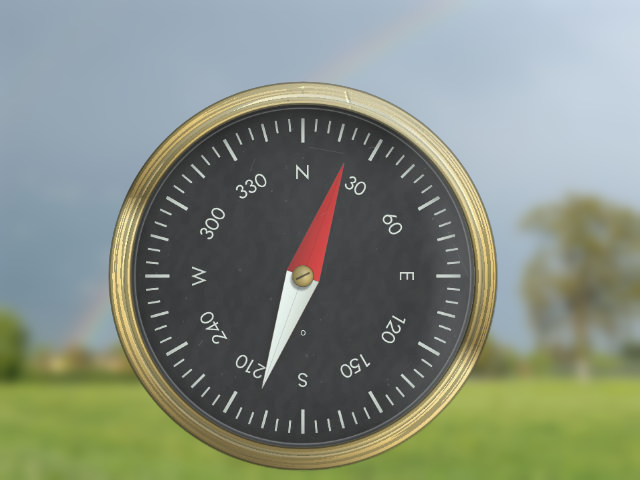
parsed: 20 °
